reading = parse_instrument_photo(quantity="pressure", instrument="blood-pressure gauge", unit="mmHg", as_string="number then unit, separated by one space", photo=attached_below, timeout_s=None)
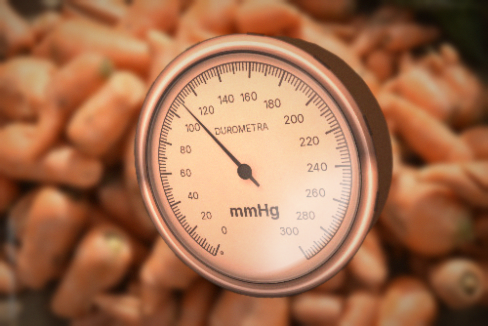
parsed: 110 mmHg
